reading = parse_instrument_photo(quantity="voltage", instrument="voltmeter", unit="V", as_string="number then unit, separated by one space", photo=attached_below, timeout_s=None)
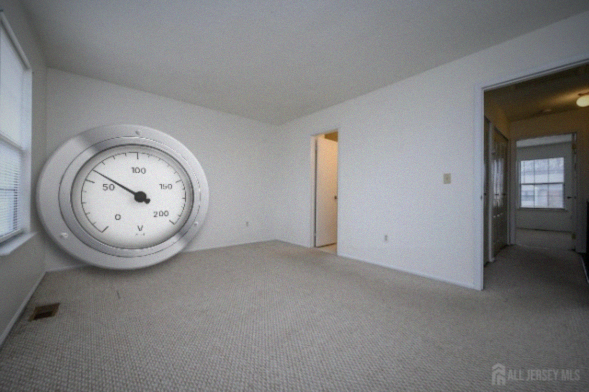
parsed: 60 V
